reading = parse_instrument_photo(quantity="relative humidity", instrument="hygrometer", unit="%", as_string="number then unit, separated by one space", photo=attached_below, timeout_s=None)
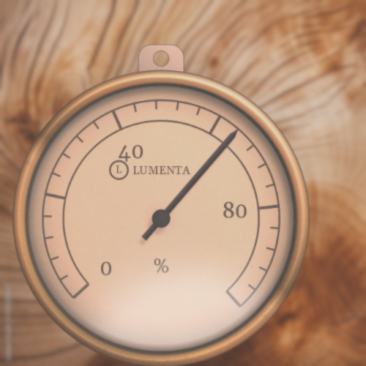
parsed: 64 %
